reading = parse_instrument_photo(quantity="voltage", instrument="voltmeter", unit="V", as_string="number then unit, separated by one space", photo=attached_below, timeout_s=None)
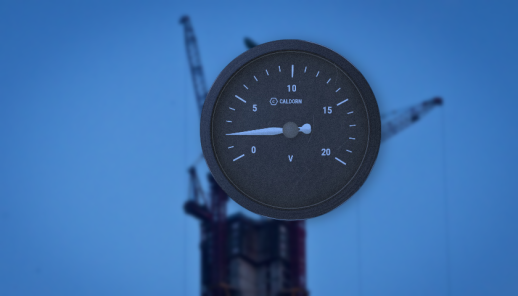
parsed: 2 V
